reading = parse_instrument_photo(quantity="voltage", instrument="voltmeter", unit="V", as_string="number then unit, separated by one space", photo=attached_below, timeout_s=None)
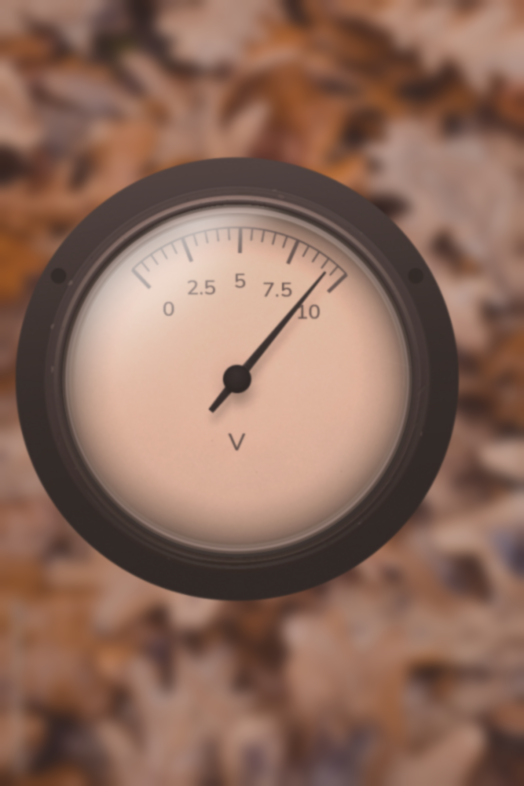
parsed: 9.25 V
